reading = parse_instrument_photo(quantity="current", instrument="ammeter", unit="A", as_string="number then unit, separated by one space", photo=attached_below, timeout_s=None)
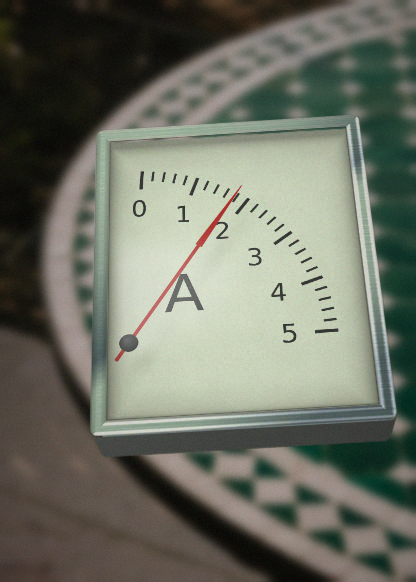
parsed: 1.8 A
